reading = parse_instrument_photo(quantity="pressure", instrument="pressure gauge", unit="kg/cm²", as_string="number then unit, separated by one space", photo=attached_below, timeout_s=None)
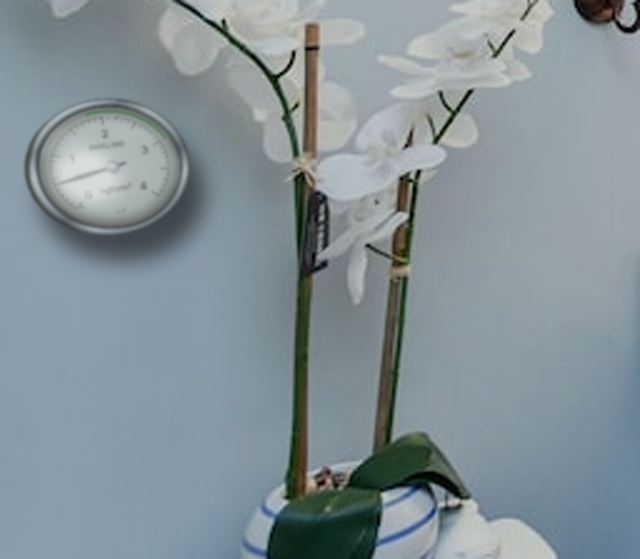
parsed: 0.5 kg/cm²
